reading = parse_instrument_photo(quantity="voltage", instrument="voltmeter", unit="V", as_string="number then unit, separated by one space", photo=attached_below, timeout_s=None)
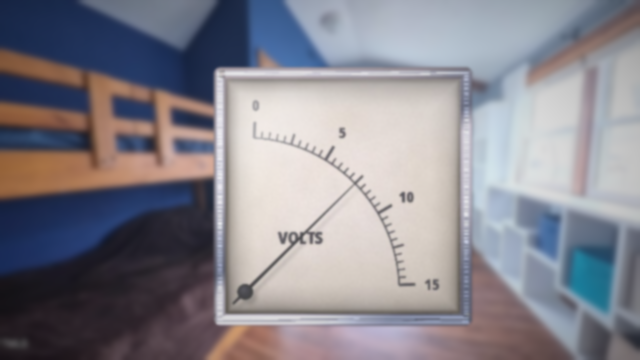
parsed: 7.5 V
